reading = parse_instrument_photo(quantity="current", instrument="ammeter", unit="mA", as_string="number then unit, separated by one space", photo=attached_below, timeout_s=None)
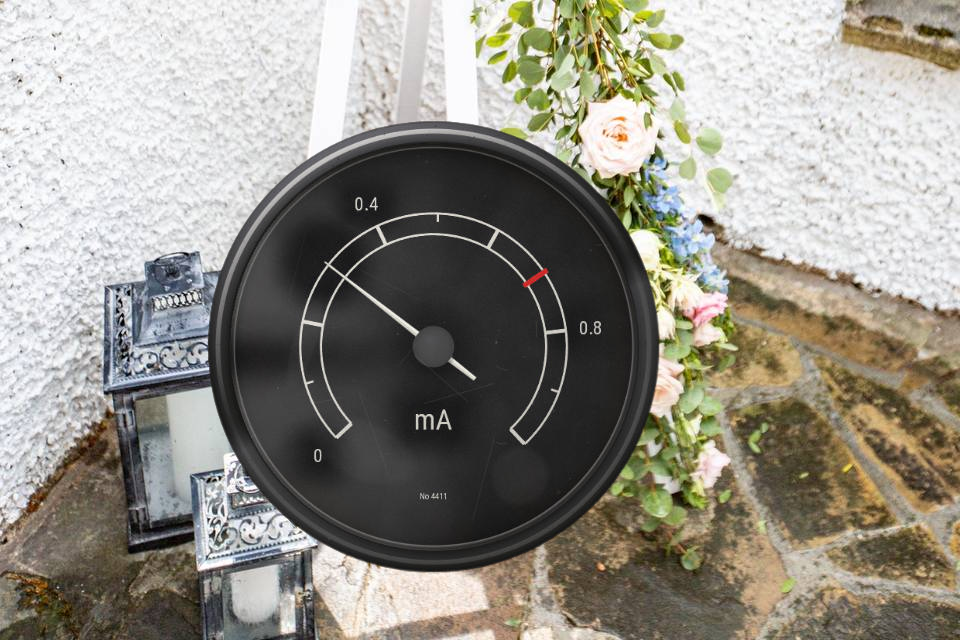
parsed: 0.3 mA
